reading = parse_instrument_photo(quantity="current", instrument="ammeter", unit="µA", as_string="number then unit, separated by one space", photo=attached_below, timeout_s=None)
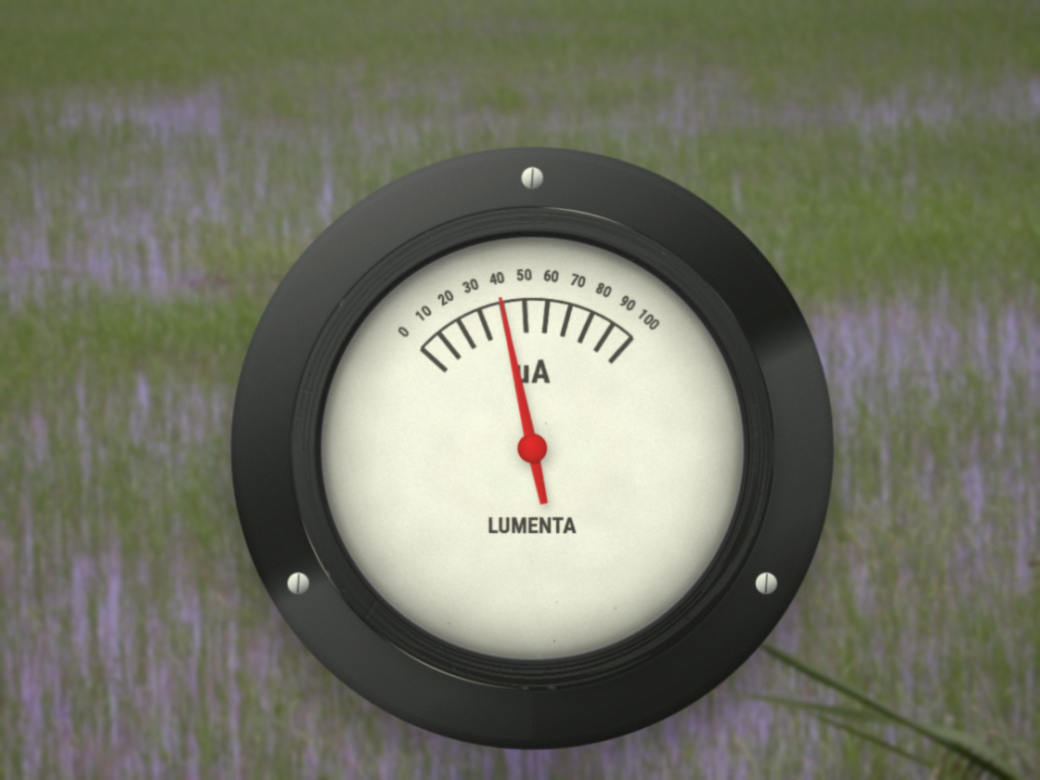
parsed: 40 µA
